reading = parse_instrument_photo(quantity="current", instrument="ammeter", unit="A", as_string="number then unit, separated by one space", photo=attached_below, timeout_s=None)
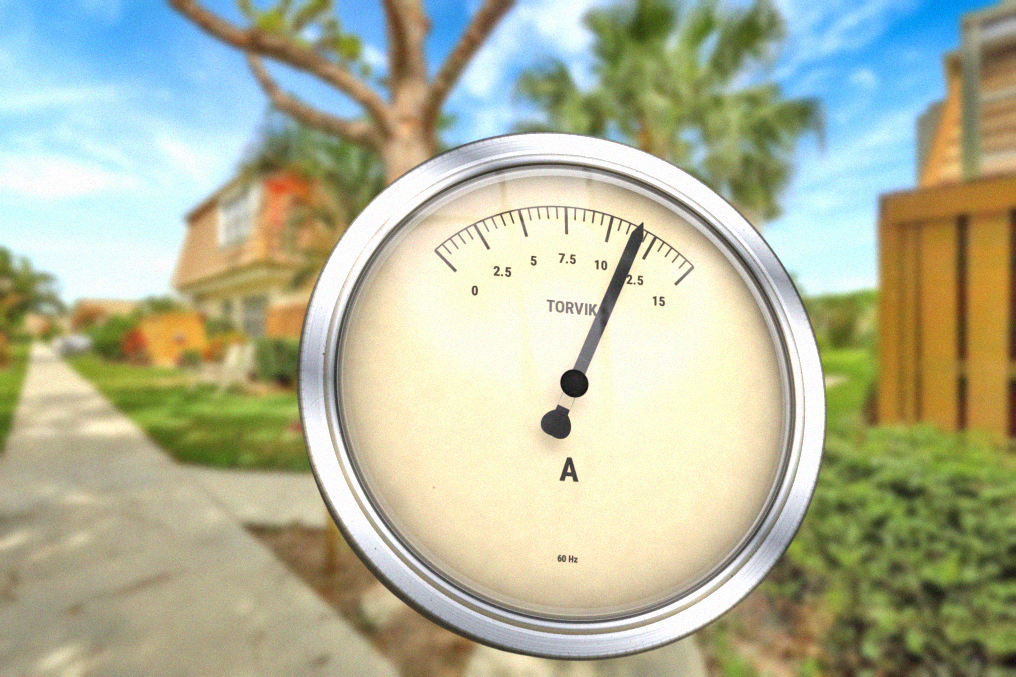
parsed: 11.5 A
